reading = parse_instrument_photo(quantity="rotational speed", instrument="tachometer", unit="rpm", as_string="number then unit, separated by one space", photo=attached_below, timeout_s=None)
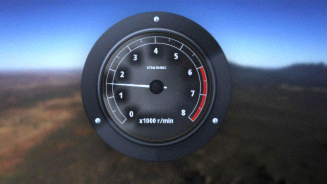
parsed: 1500 rpm
